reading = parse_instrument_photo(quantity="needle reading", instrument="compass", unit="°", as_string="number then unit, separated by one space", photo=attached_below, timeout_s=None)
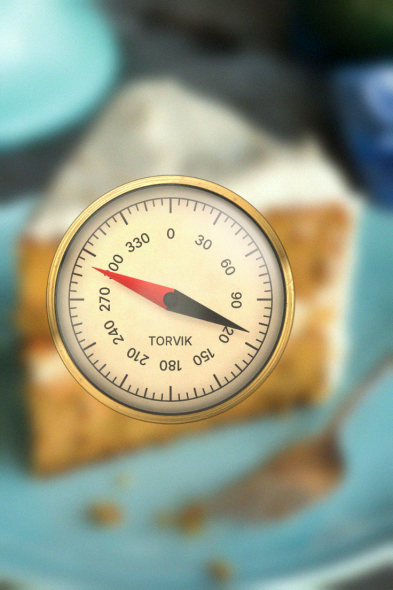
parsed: 292.5 °
